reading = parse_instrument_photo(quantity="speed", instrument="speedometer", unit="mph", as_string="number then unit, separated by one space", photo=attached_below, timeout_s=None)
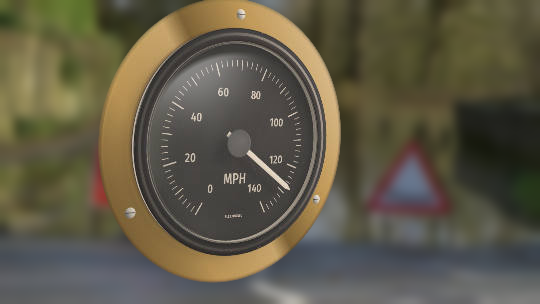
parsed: 128 mph
